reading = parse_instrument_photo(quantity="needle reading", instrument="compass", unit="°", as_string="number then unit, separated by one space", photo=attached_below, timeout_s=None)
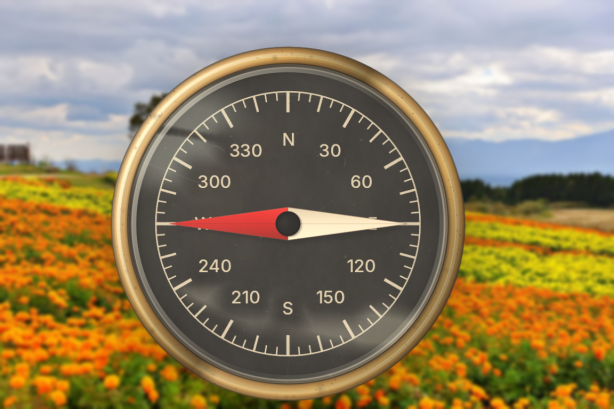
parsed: 270 °
